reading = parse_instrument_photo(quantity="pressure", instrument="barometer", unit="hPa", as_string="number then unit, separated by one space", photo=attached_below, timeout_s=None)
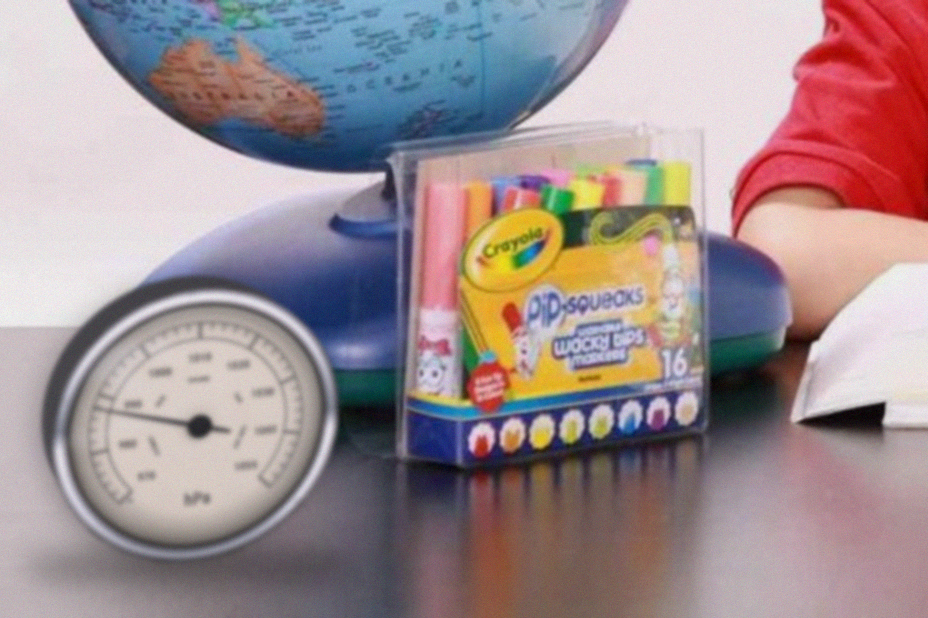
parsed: 988 hPa
